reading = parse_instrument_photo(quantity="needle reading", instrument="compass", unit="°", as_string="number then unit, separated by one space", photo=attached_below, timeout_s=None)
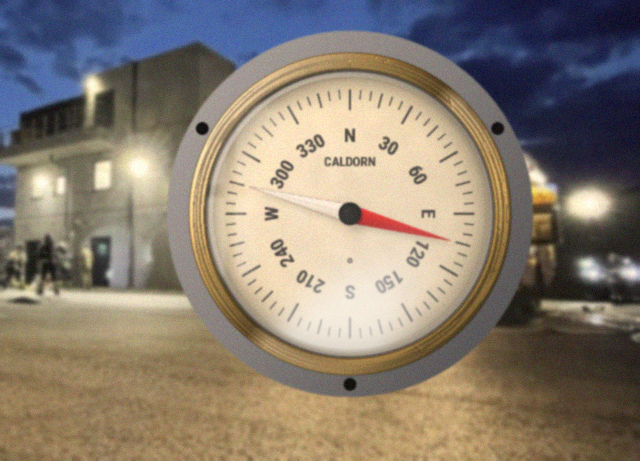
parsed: 105 °
